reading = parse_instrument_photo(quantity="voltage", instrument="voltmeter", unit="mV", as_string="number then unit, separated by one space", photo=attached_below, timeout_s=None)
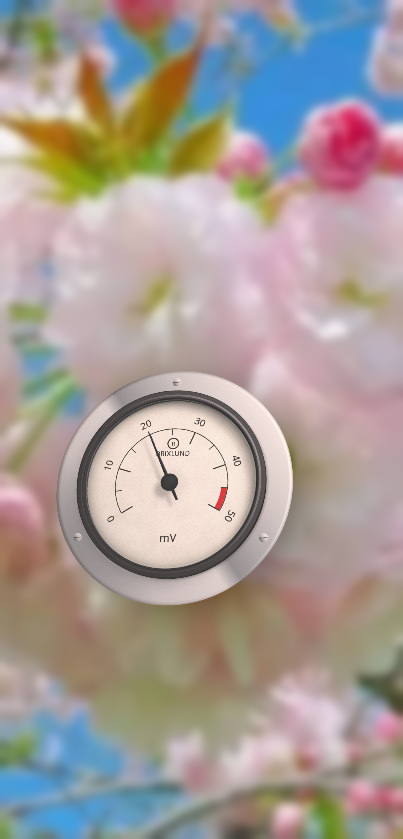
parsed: 20 mV
